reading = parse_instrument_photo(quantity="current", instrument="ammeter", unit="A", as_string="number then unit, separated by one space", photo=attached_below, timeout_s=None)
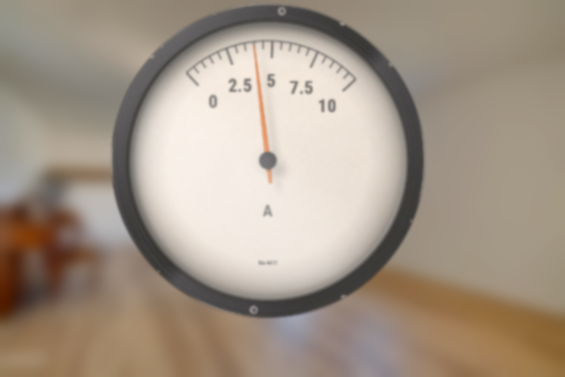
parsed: 4 A
